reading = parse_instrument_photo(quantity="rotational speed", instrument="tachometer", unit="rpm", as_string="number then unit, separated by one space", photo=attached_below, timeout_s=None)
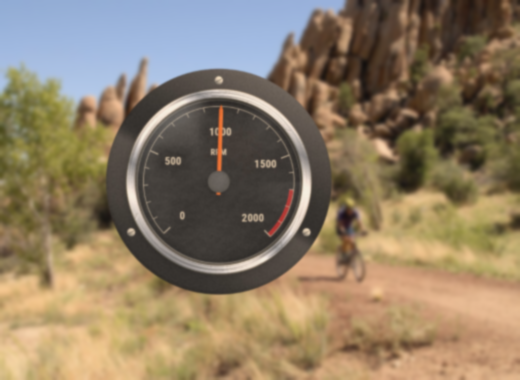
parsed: 1000 rpm
